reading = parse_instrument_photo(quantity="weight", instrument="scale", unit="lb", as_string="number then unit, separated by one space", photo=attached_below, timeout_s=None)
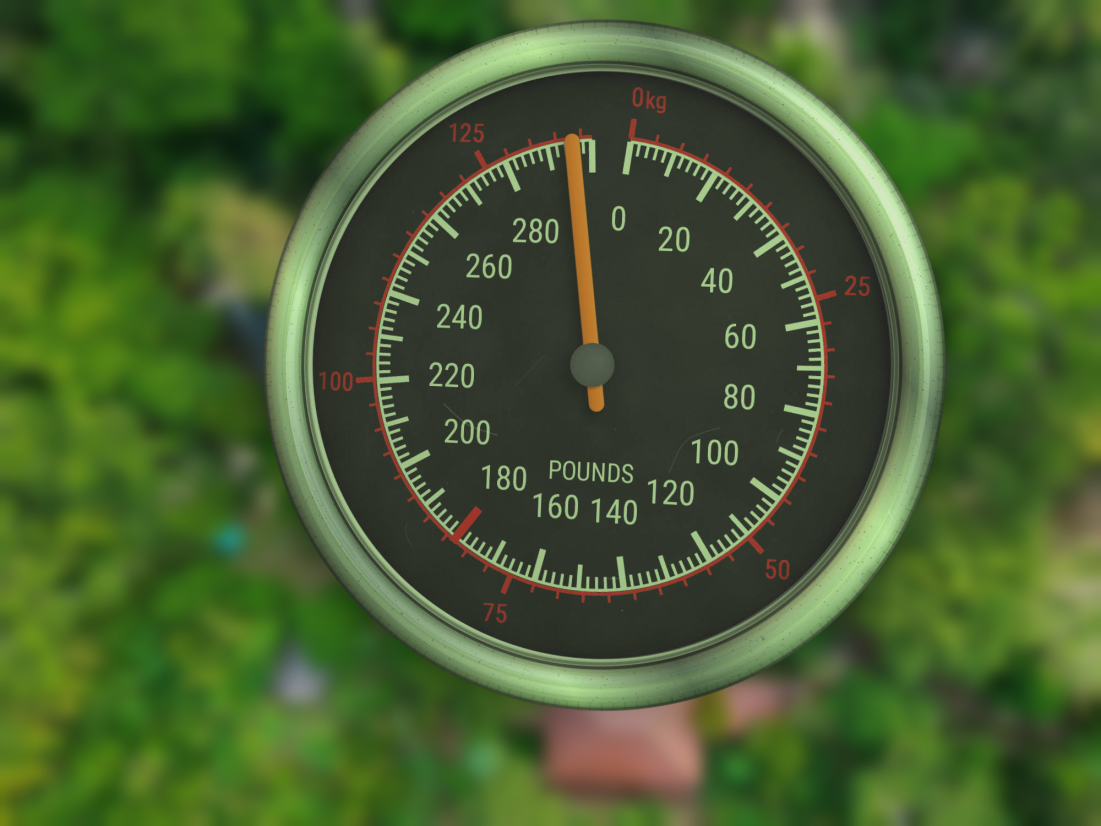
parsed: 296 lb
